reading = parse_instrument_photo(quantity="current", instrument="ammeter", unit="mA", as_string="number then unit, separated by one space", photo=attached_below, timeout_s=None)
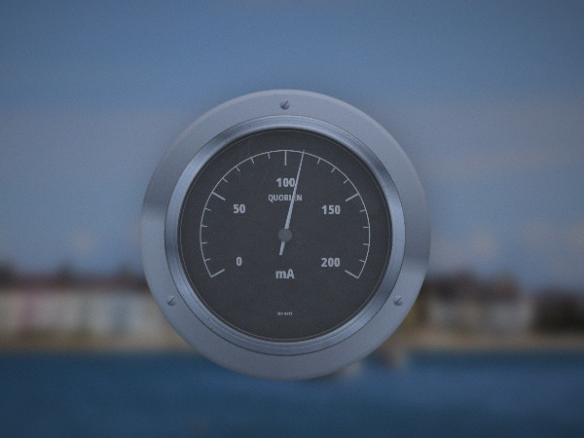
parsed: 110 mA
